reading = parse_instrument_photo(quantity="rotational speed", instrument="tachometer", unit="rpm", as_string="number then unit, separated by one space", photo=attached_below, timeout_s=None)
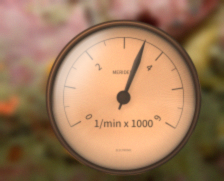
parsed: 3500 rpm
